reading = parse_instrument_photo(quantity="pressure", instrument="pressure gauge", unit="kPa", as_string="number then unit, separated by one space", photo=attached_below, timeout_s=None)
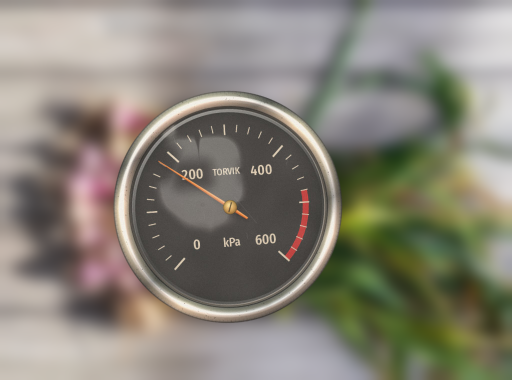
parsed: 180 kPa
